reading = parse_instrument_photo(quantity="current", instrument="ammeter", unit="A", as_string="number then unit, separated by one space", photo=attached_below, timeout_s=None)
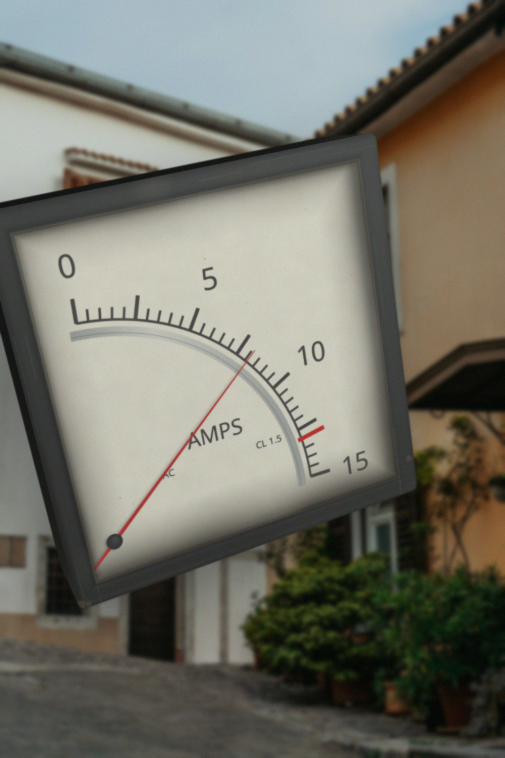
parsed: 8 A
